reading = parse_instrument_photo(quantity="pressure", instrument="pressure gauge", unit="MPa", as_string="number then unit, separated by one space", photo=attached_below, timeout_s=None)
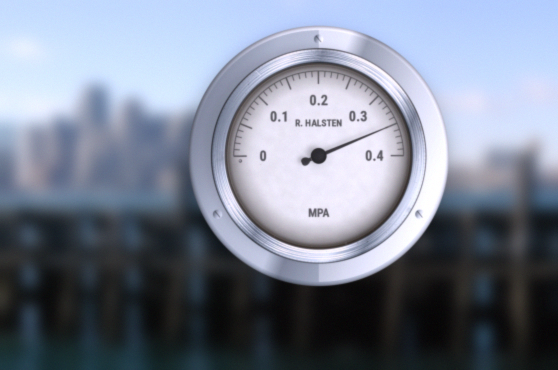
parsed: 0.35 MPa
